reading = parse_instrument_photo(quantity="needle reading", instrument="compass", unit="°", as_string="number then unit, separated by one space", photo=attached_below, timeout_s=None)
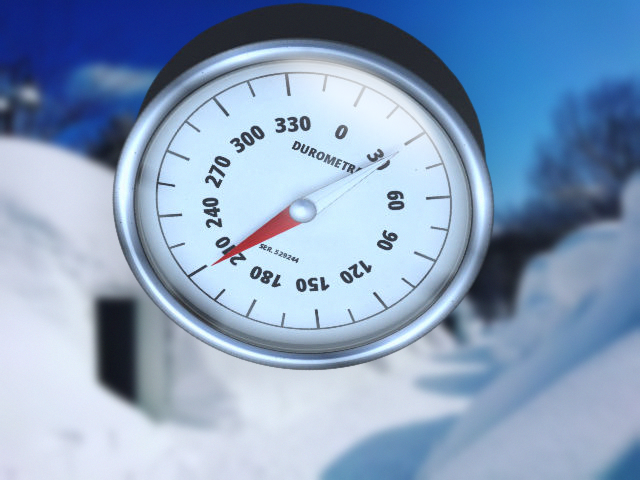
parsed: 210 °
